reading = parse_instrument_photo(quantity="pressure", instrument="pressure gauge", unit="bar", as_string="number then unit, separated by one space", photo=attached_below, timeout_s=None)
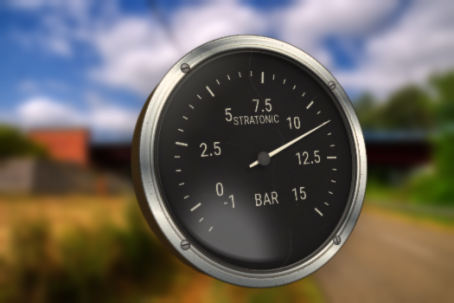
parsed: 11 bar
